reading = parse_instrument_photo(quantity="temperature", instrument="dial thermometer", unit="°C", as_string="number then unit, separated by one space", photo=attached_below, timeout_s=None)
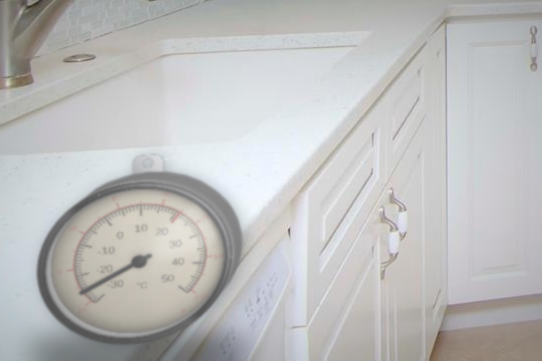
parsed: -25 °C
